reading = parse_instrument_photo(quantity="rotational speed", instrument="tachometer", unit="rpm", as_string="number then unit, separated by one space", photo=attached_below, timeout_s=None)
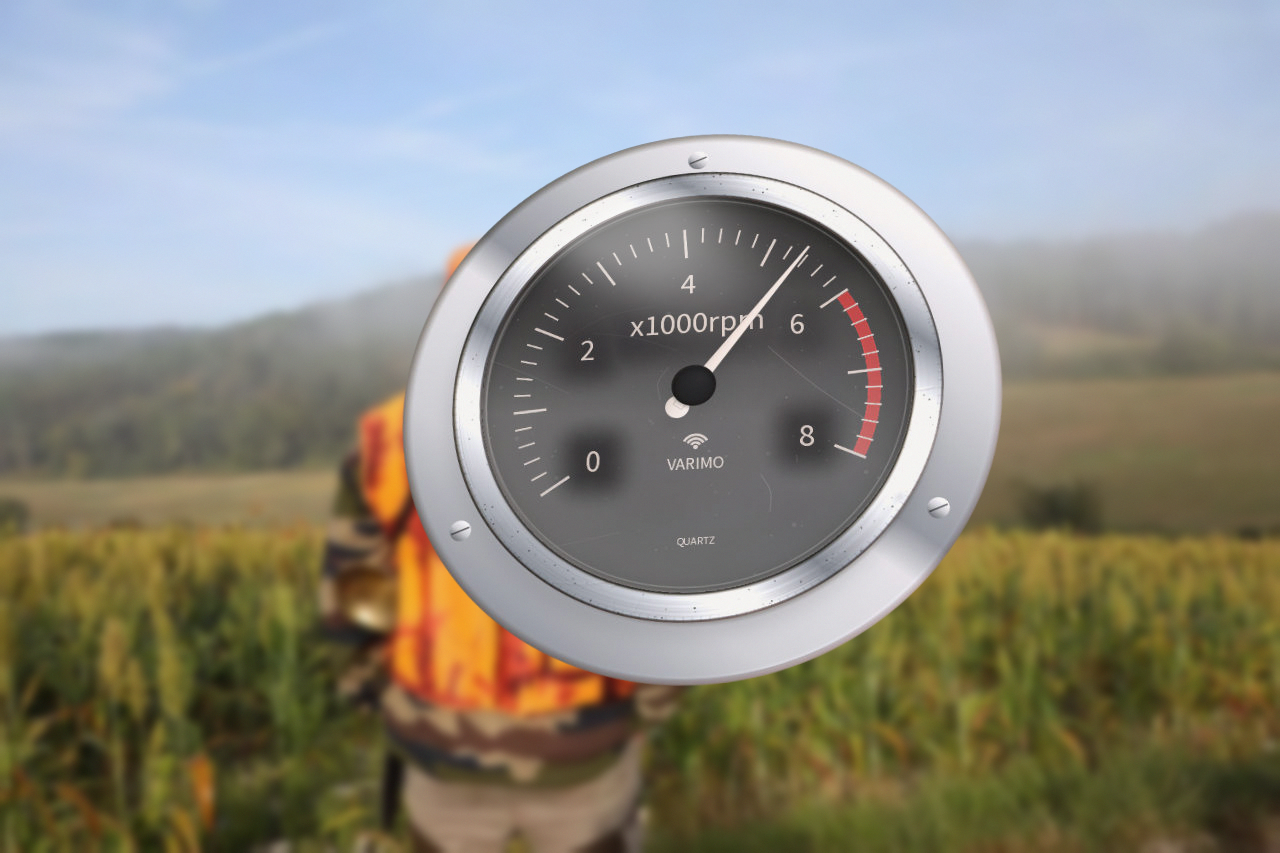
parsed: 5400 rpm
